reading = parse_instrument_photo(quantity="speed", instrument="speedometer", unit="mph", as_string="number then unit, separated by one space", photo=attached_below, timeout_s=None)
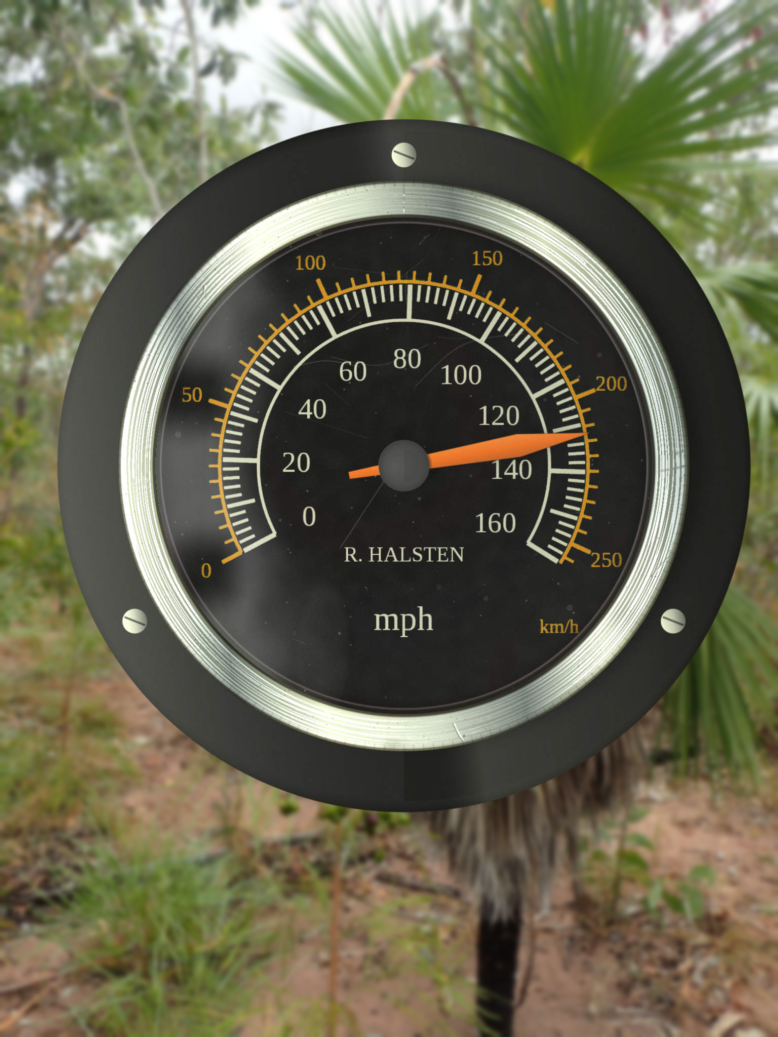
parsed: 132 mph
